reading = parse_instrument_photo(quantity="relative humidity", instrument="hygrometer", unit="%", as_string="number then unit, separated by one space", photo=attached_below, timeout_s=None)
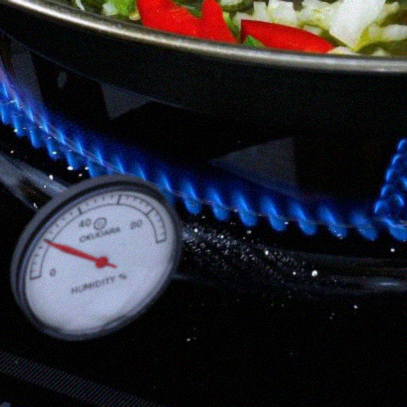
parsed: 20 %
